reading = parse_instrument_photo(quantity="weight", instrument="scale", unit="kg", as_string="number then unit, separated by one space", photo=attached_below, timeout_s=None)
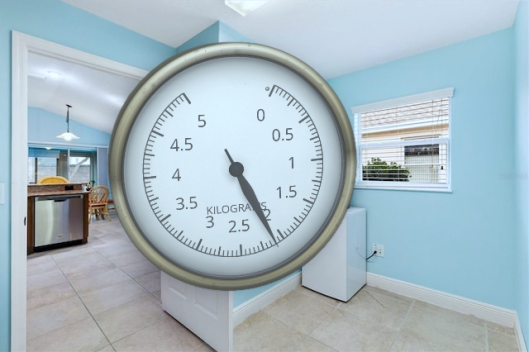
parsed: 2.1 kg
